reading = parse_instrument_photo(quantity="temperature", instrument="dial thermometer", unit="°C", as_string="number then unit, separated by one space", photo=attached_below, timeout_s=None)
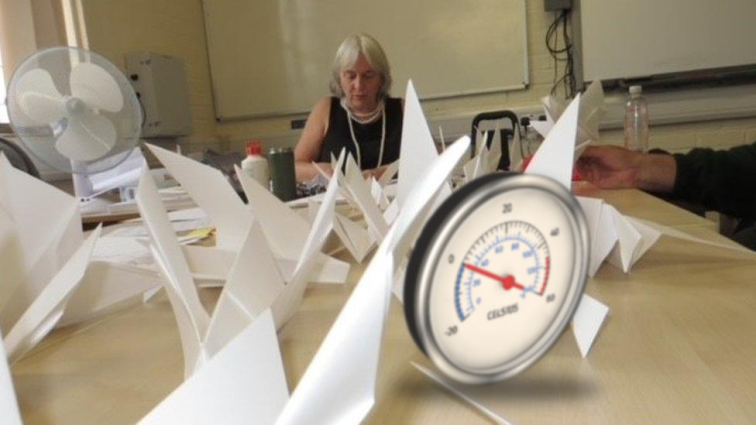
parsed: 0 °C
